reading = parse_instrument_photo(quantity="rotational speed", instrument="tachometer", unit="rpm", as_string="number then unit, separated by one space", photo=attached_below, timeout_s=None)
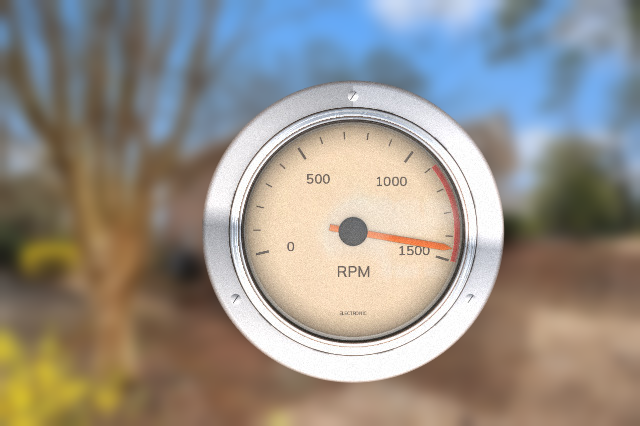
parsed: 1450 rpm
